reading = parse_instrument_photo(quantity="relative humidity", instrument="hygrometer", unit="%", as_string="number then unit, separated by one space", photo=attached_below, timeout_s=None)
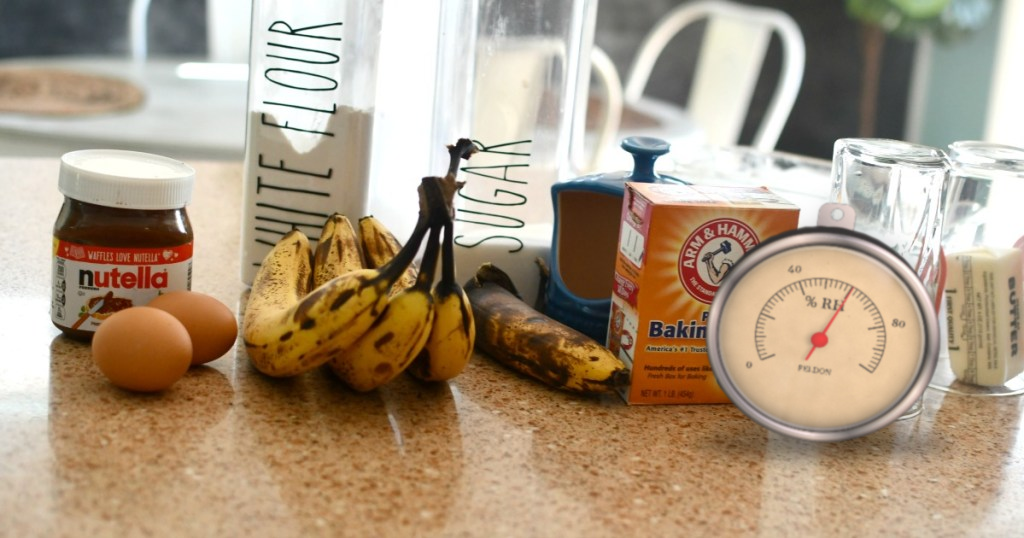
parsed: 60 %
